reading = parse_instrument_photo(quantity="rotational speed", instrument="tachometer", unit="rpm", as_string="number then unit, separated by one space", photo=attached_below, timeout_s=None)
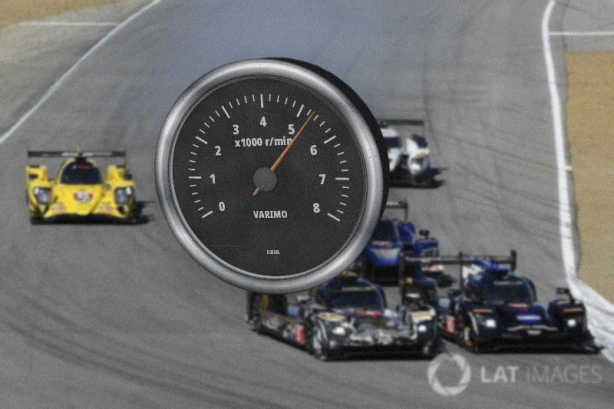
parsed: 5300 rpm
